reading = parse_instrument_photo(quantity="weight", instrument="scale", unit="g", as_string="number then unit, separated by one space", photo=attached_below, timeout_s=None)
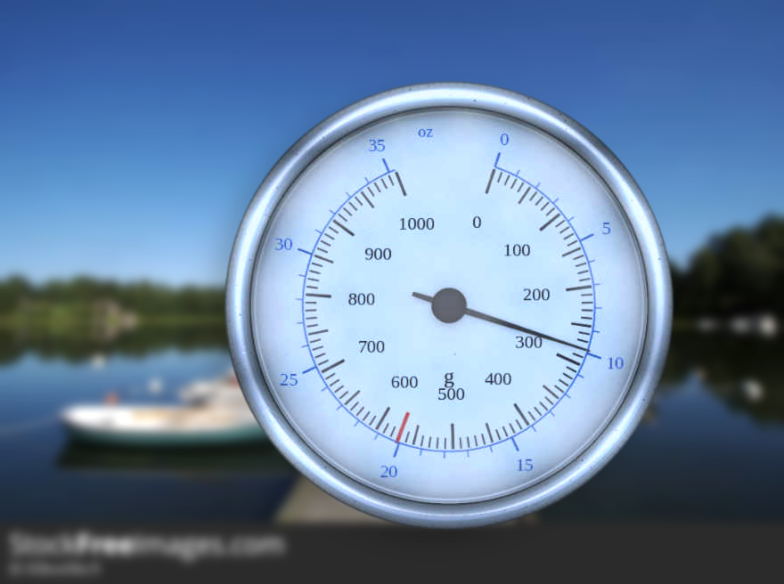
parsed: 280 g
